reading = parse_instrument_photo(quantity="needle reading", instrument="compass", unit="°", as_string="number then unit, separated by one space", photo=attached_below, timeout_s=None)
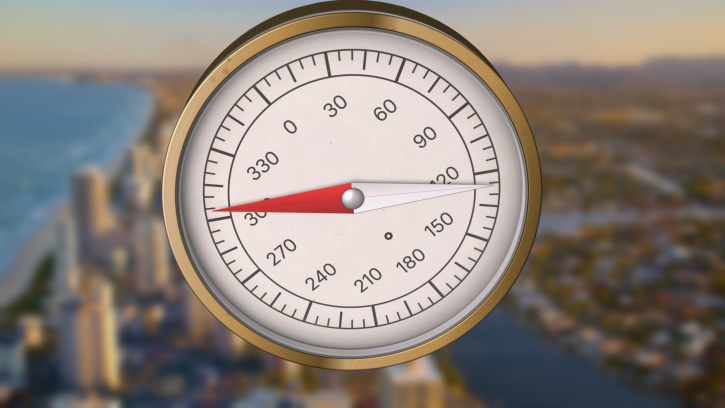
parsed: 305 °
